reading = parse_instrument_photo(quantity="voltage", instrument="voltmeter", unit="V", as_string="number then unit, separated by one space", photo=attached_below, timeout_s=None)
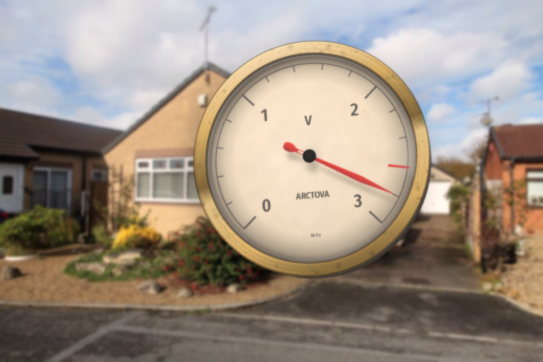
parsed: 2.8 V
